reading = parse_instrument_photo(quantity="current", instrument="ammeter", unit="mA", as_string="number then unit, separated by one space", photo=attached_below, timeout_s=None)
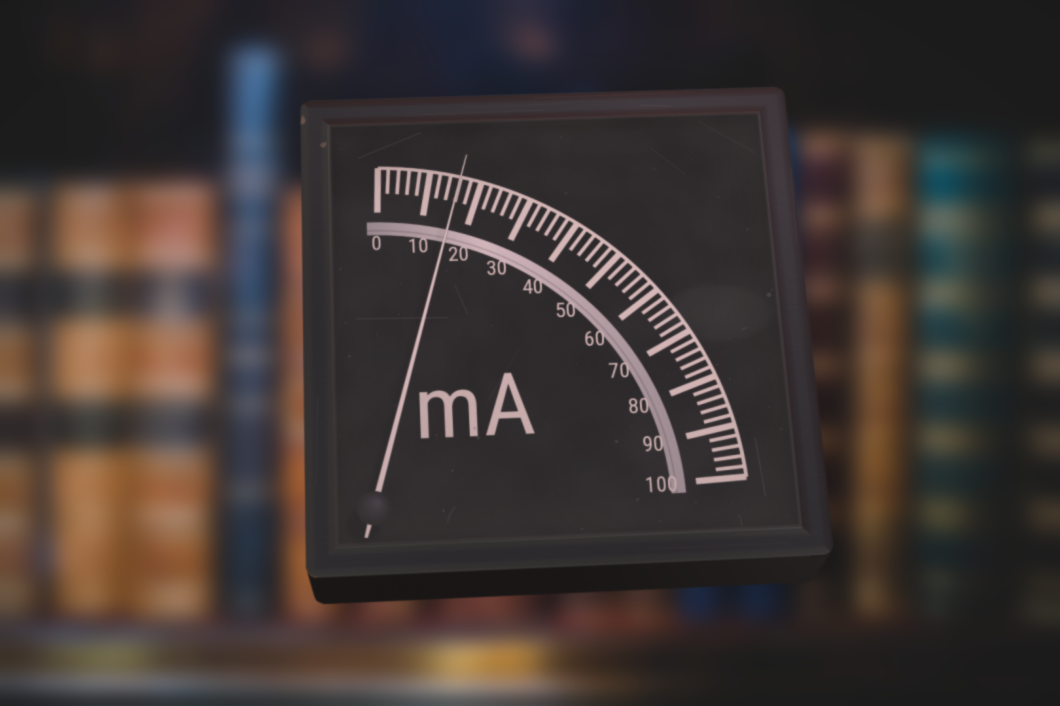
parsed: 16 mA
